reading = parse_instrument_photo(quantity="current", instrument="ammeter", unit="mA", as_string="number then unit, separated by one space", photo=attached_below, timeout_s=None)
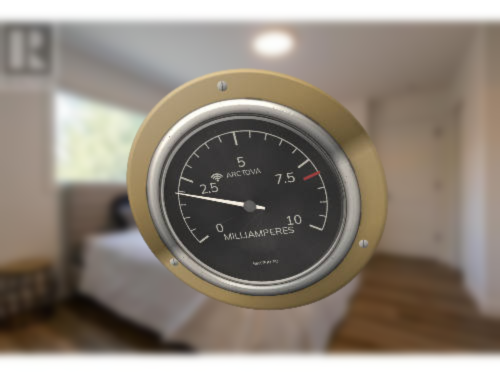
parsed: 2 mA
